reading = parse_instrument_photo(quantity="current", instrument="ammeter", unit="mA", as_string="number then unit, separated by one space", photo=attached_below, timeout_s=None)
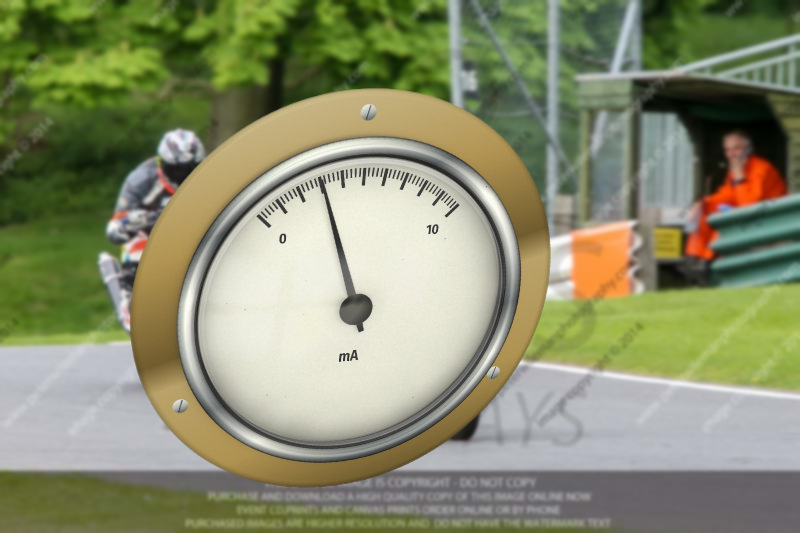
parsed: 3 mA
